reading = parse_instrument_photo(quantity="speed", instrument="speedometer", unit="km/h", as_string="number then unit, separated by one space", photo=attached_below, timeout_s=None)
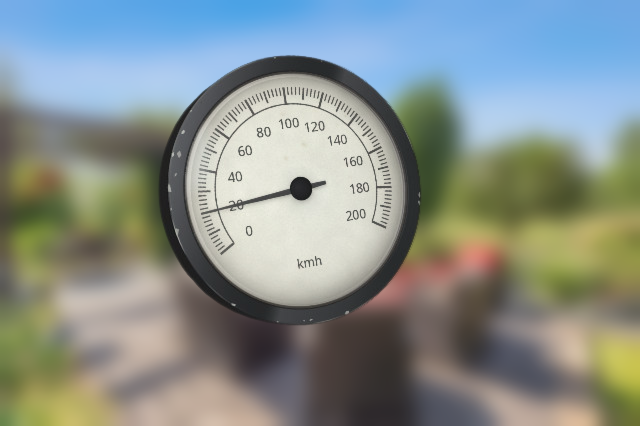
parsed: 20 km/h
